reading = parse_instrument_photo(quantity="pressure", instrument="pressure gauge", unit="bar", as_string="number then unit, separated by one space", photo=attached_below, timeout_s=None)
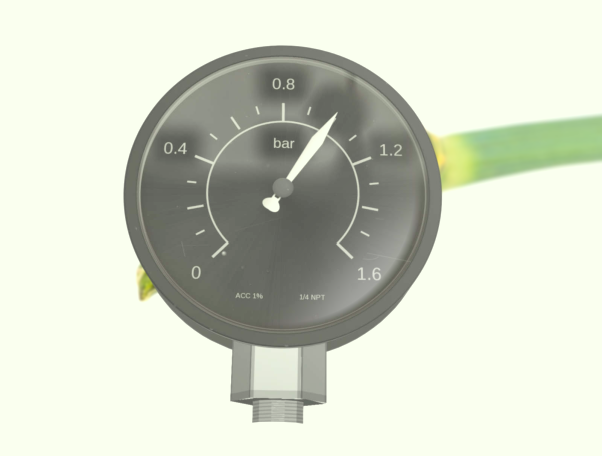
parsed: 1 bar
